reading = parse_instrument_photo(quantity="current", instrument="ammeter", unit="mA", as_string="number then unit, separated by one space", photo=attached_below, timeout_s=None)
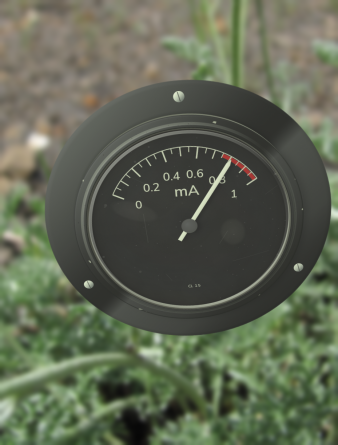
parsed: 0.8 mA
